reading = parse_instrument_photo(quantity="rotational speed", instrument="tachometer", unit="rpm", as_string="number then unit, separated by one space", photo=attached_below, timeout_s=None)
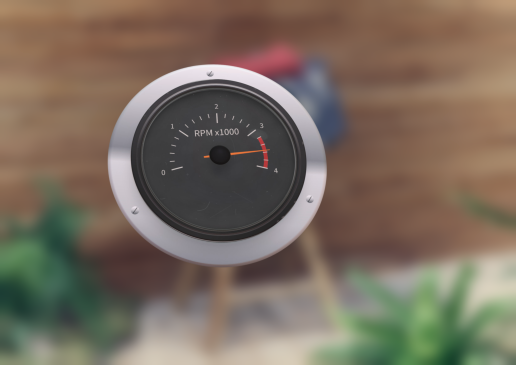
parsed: 3600 rpm
